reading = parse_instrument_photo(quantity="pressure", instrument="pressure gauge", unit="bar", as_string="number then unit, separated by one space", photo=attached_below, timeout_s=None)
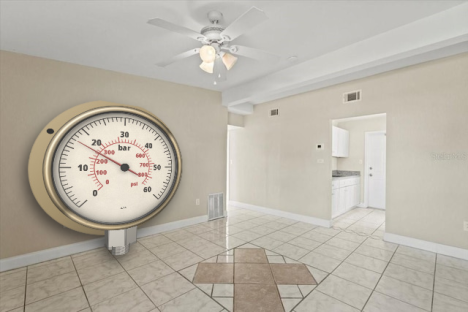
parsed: 17 bar
